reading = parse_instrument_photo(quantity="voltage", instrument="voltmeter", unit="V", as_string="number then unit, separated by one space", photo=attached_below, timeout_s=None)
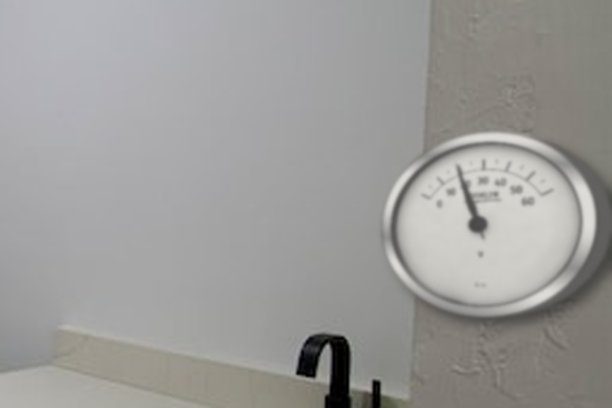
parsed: 20 V
